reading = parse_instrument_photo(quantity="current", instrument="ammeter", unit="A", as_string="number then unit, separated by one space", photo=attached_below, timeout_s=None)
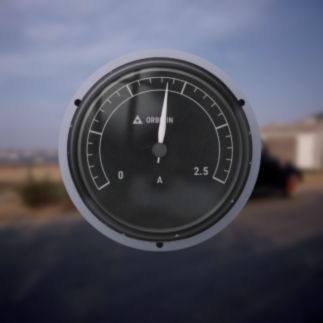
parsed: 1.35 A
